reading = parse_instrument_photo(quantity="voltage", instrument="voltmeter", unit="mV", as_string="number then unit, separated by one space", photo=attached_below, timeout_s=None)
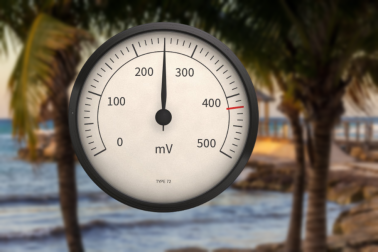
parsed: 250 mV
